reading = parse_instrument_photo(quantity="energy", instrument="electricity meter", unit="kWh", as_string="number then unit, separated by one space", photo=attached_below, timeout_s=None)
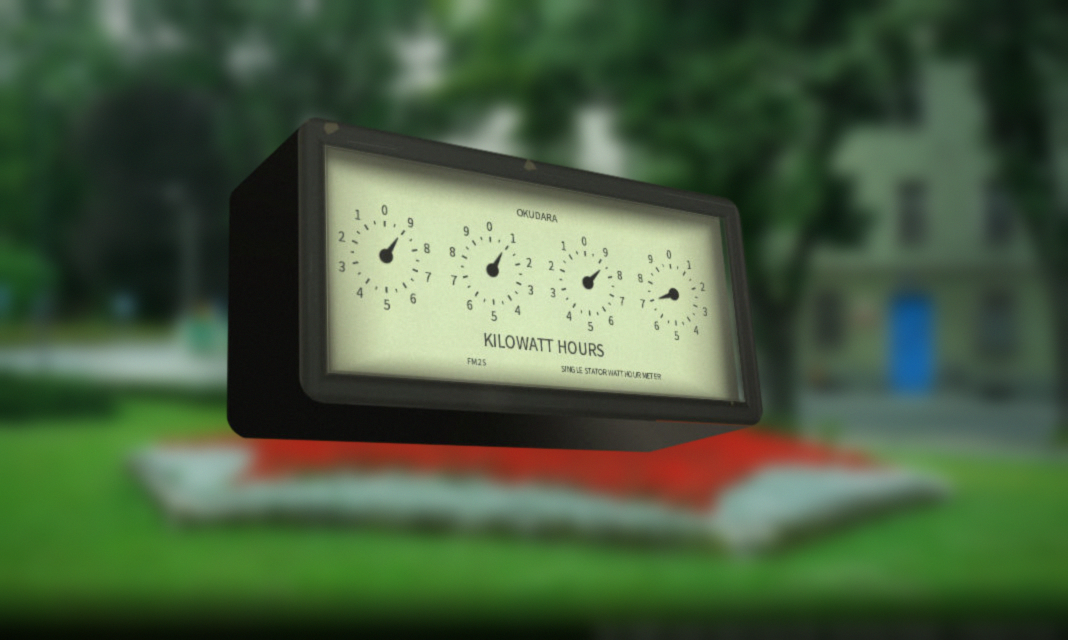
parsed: 9087 kWh
